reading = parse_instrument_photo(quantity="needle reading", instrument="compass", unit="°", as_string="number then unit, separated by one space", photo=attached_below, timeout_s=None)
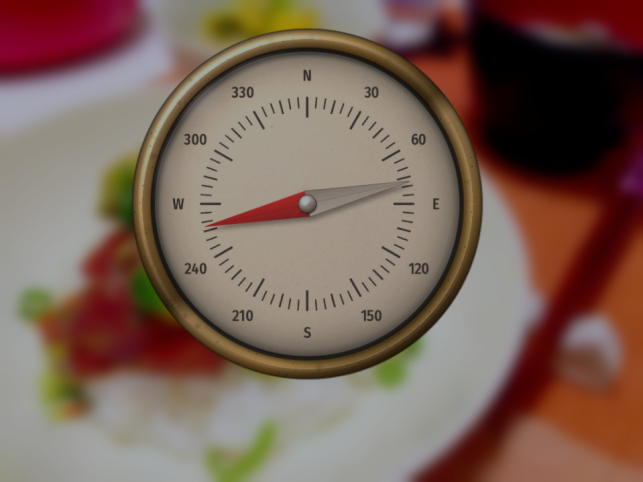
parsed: 257.5 °
